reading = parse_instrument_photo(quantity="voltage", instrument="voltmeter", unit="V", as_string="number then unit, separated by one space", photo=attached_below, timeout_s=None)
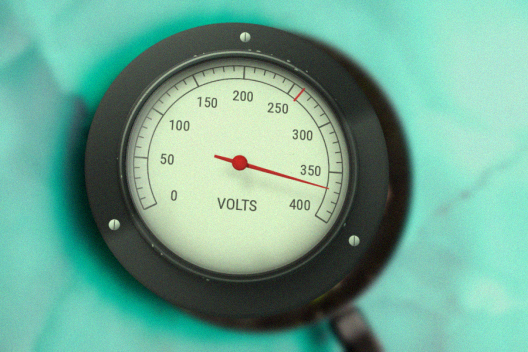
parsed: 370 V
